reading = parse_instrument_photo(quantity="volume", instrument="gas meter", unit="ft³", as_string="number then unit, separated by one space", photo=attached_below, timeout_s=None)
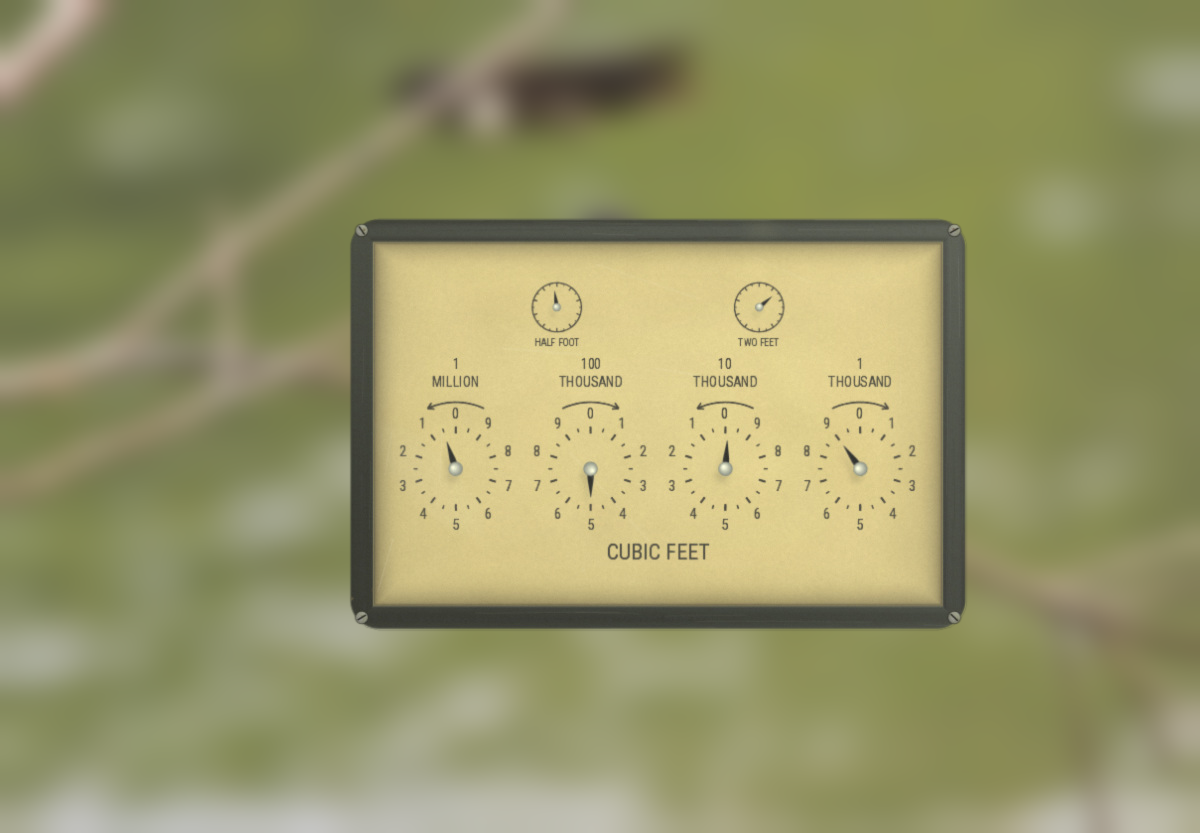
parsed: 49900 ft³
